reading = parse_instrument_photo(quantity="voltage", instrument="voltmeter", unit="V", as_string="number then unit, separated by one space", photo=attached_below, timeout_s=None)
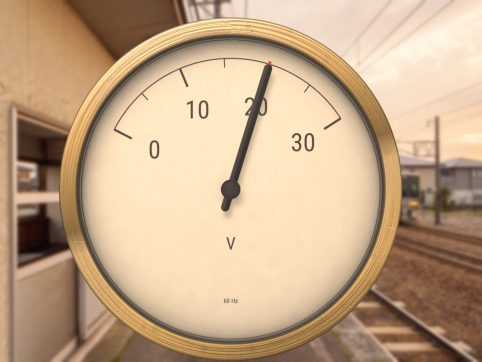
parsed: 20 V
